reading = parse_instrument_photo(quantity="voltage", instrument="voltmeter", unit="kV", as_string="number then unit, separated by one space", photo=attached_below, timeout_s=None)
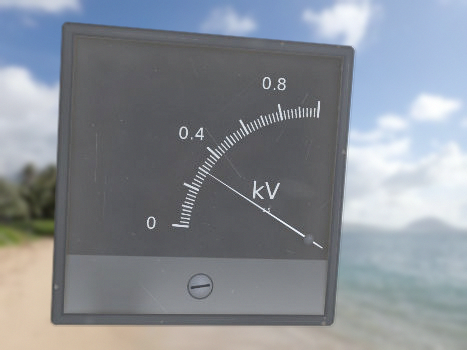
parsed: 0.3 kV
